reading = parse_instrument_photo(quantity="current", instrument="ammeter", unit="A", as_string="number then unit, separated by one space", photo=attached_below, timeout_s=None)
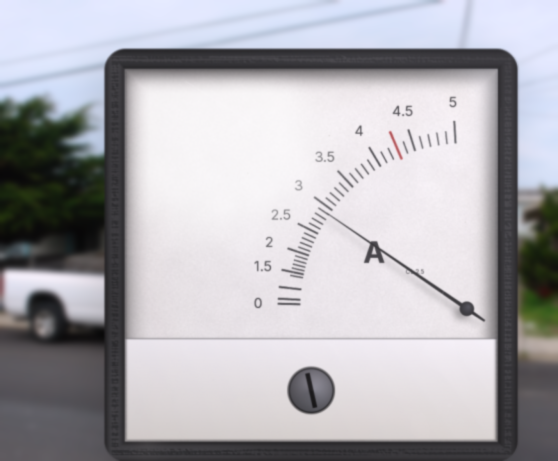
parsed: 2.9 A
